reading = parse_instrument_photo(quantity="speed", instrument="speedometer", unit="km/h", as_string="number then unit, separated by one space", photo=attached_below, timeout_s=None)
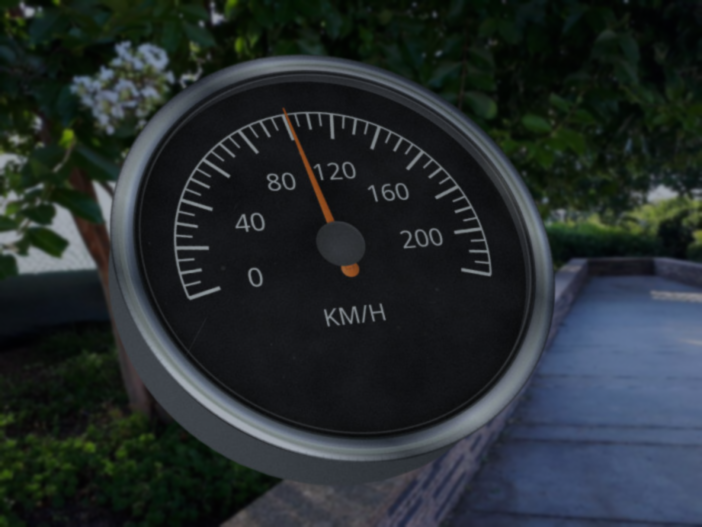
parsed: 100 km/h
